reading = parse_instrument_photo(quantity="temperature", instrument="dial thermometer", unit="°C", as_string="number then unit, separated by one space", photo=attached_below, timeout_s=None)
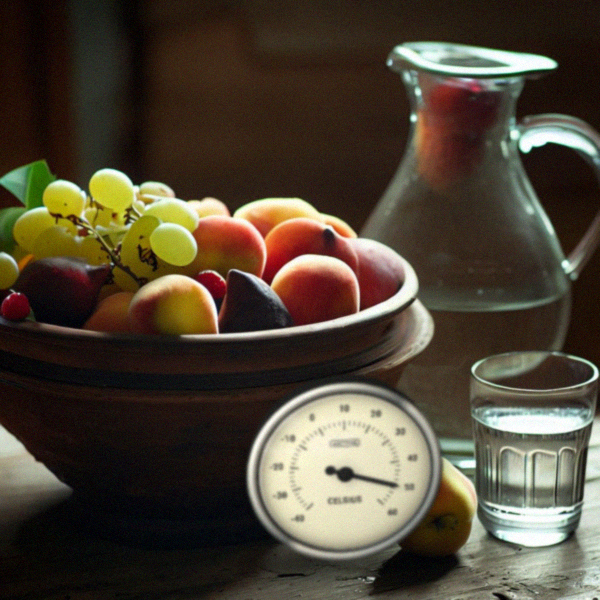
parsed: 50 °C
